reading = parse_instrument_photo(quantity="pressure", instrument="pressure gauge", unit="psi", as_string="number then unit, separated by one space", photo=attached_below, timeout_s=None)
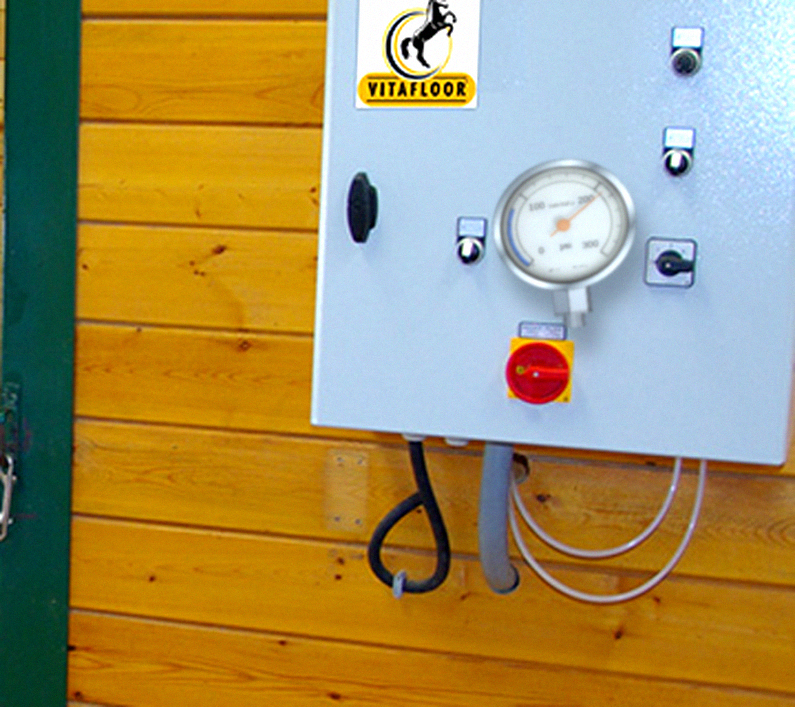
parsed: 210 psi
